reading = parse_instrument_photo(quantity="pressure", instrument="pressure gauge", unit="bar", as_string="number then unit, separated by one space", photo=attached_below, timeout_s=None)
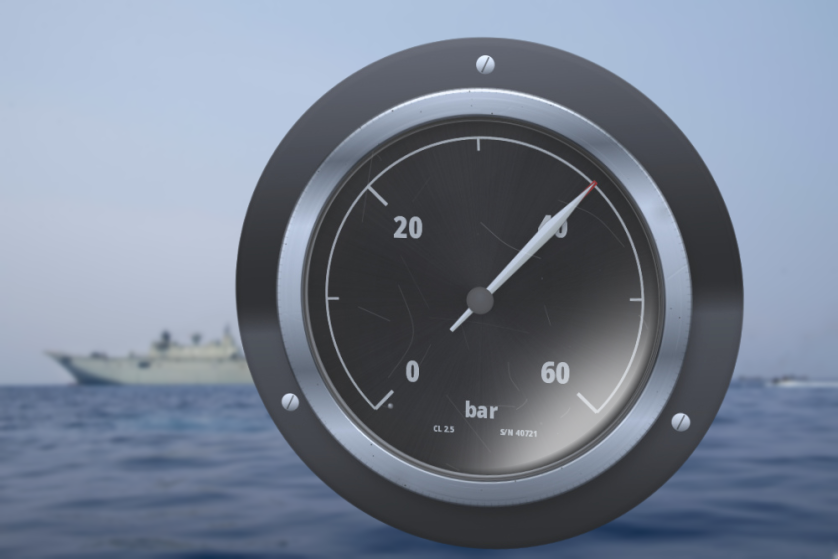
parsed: 40 bar
